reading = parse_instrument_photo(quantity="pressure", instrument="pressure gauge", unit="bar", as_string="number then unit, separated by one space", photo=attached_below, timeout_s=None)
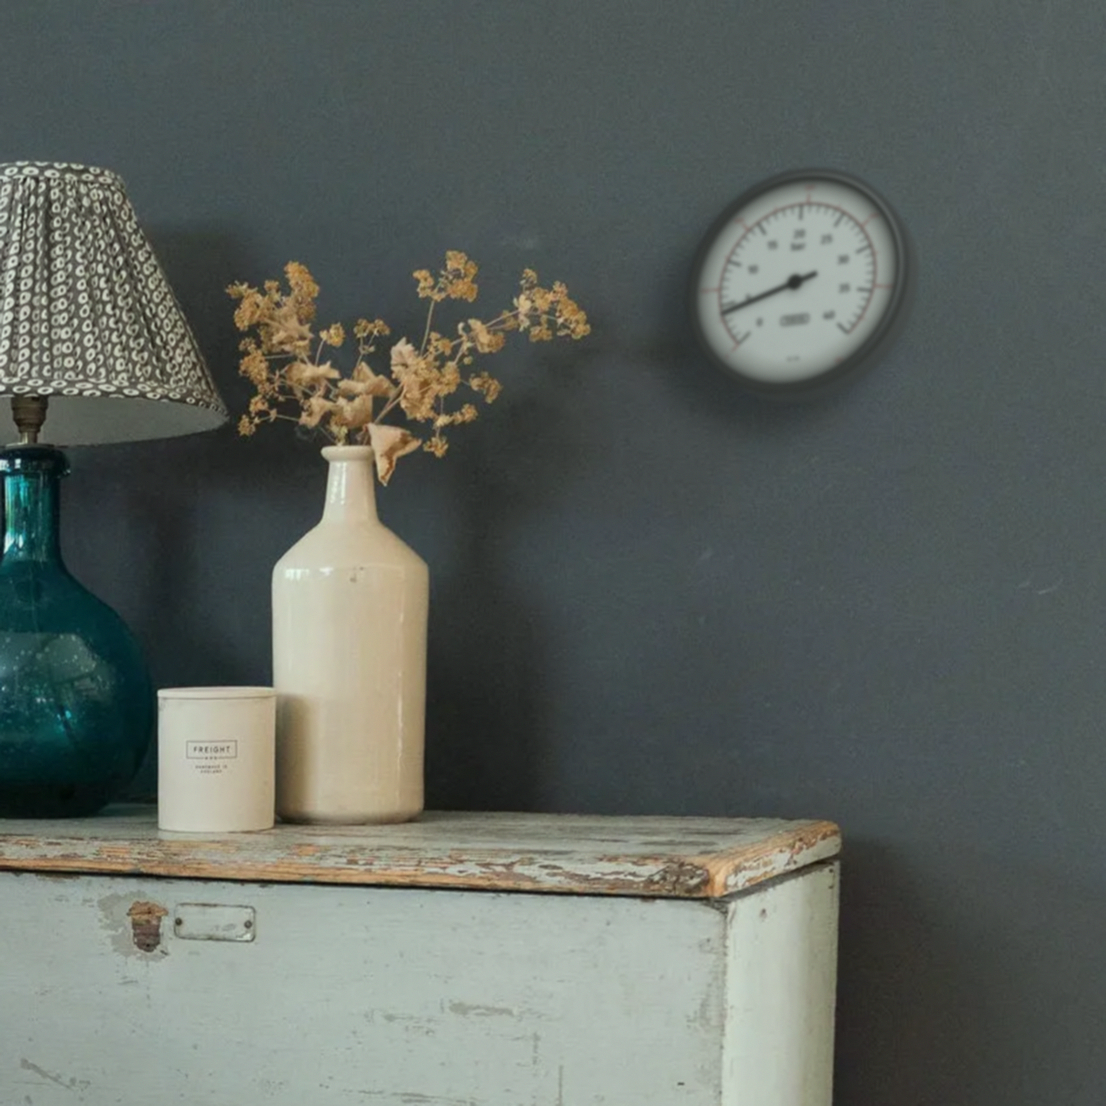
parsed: 4 bar
